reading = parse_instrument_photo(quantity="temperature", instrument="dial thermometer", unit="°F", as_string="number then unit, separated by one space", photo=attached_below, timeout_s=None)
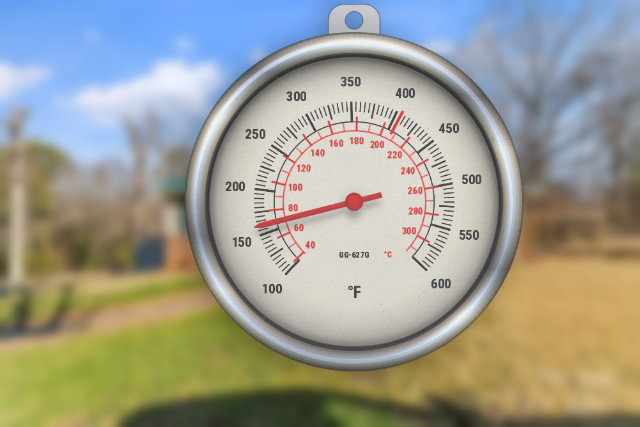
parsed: 160 °F
